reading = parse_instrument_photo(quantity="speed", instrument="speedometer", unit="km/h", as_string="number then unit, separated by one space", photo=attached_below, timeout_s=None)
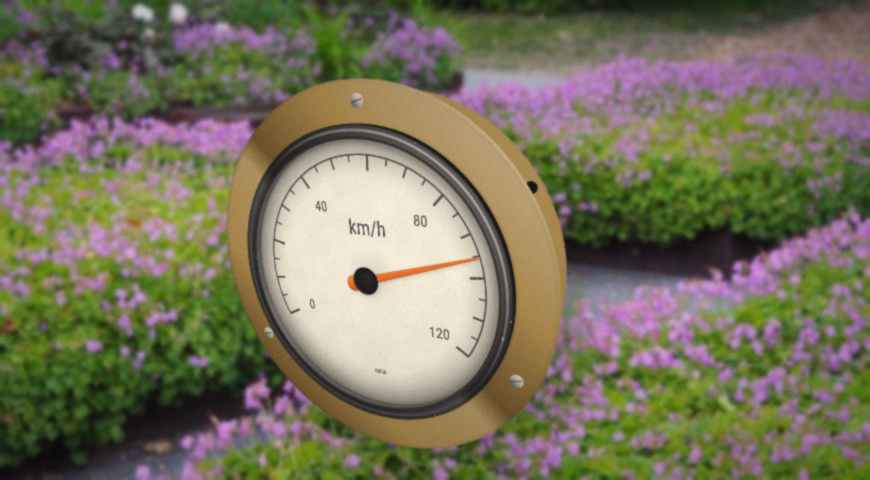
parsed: 95 km/h
